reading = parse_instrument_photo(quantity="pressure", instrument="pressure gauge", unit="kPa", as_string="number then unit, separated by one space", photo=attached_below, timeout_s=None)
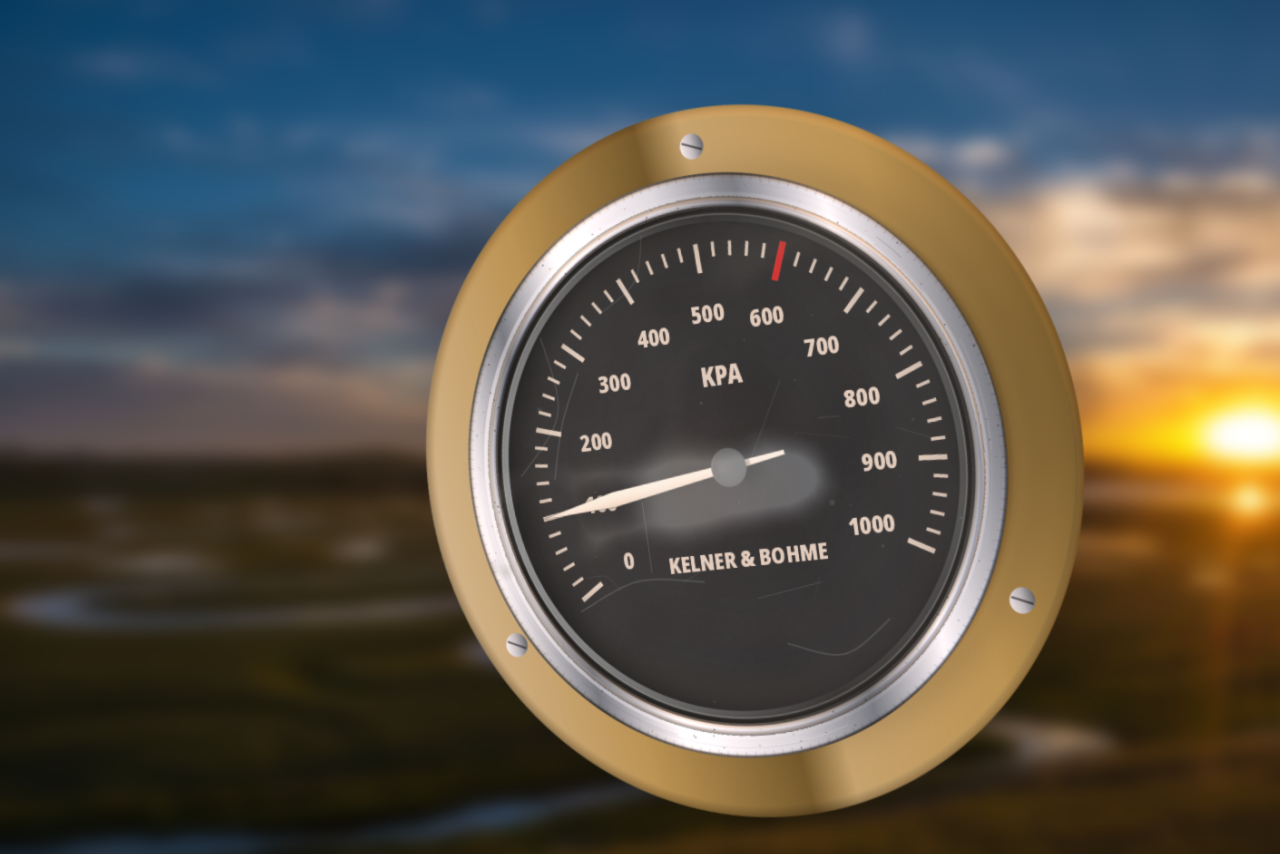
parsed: 100 kPa
